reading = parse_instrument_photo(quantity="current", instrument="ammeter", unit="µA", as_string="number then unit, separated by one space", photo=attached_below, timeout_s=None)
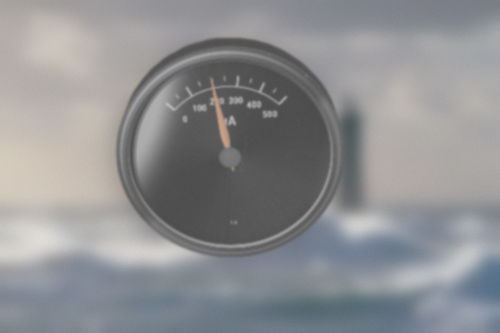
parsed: 200 µA
